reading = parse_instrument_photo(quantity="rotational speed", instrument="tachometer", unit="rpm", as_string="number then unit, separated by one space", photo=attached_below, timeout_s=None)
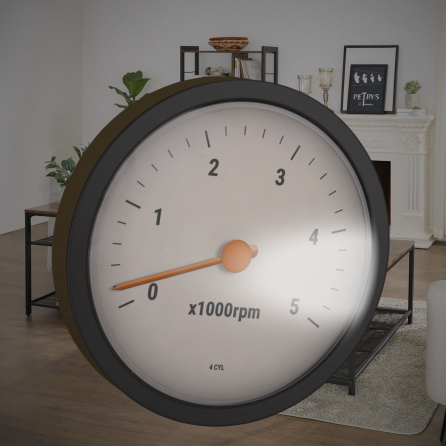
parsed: 200 rpm
